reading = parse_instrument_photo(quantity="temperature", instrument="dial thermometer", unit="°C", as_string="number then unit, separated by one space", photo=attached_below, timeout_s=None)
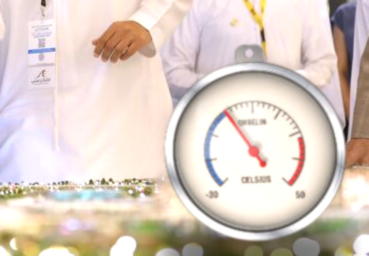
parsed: 0 °C
